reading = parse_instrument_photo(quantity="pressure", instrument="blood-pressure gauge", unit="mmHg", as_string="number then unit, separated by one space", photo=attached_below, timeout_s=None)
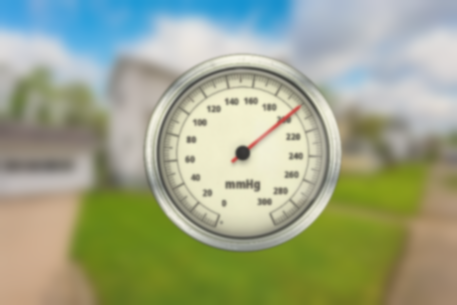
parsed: 200 mmHg
